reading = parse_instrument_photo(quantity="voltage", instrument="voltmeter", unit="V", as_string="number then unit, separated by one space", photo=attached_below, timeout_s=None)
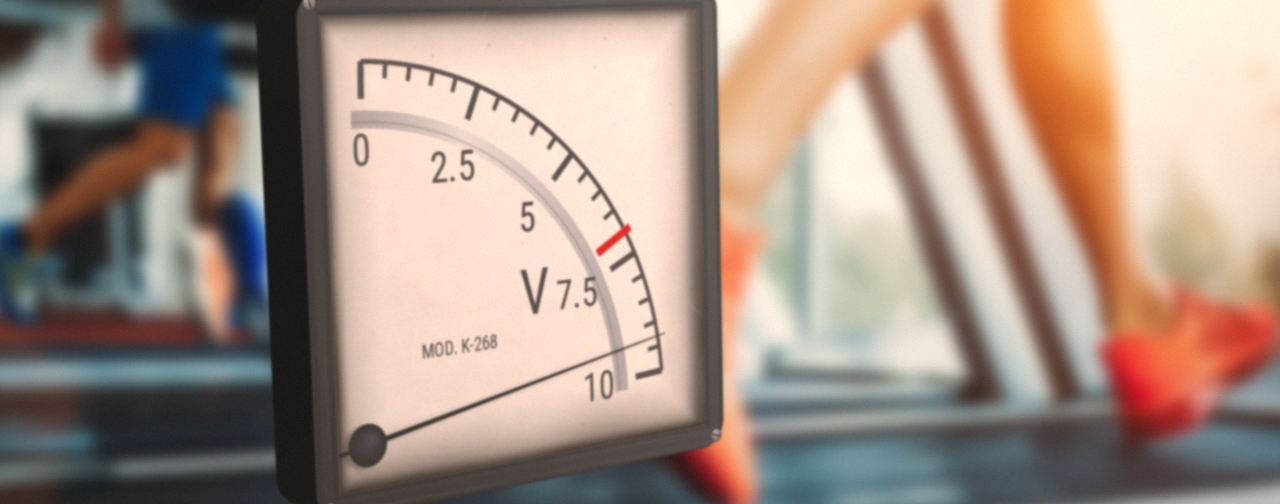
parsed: 9.25 V
